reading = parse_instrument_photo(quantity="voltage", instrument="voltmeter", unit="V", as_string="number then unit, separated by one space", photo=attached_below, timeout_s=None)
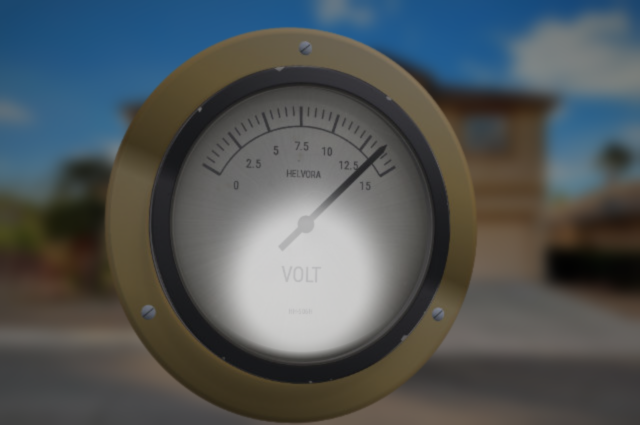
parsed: 13.5 V
